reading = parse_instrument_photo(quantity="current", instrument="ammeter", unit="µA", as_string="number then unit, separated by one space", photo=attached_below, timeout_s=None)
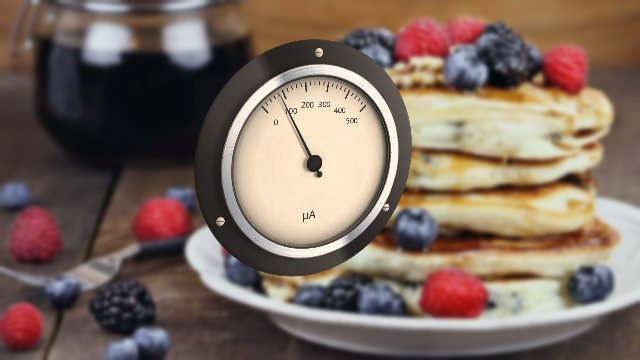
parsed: 80 µA
